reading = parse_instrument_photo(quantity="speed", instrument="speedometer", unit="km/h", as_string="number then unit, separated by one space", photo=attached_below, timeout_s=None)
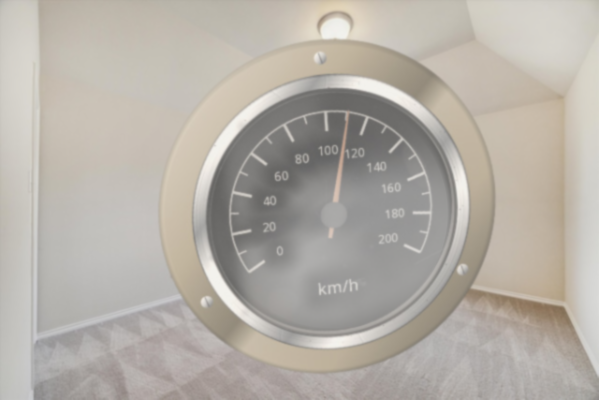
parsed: 110 km/h
